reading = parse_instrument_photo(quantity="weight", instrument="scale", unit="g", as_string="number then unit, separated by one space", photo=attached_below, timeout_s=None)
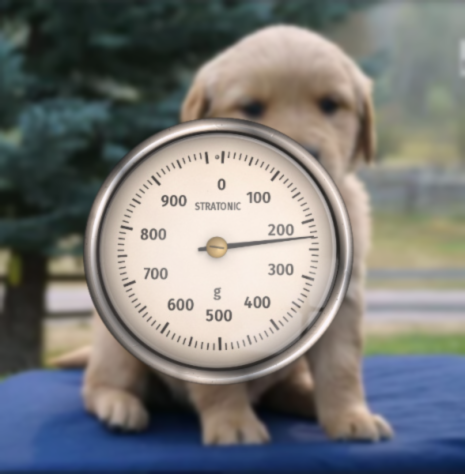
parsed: 230 g
